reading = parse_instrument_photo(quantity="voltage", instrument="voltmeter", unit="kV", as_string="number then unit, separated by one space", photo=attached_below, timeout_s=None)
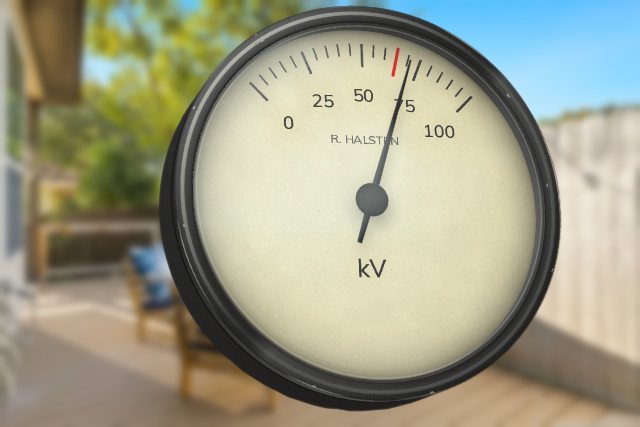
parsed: 70 kV
